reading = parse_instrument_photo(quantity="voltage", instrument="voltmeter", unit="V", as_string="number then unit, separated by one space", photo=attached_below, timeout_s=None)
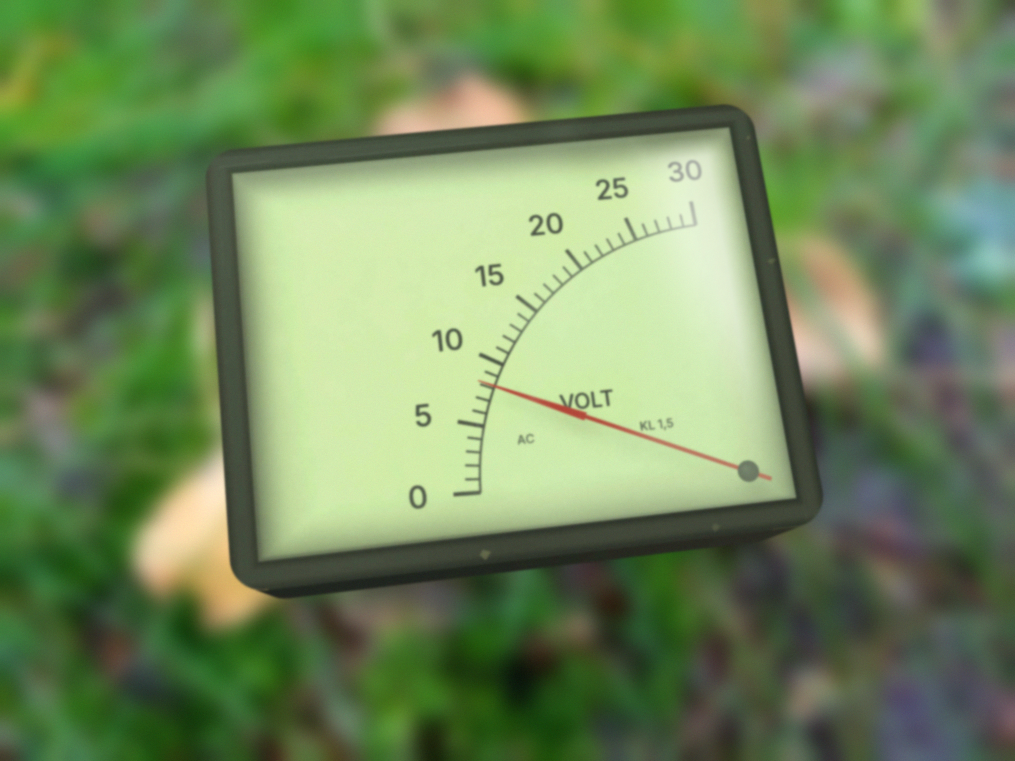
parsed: 8 V
